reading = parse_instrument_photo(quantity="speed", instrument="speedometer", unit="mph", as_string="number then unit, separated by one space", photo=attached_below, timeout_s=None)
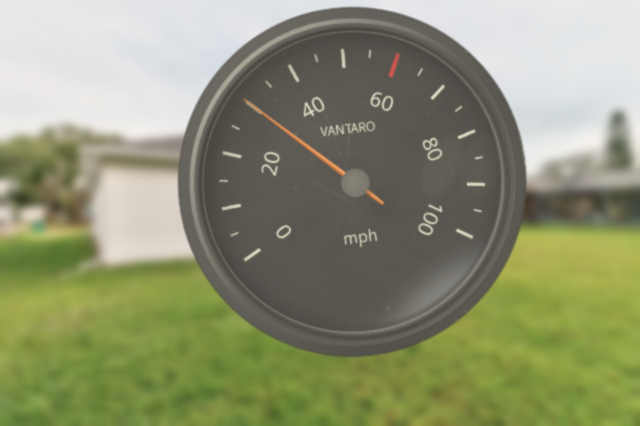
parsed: 30 mph
